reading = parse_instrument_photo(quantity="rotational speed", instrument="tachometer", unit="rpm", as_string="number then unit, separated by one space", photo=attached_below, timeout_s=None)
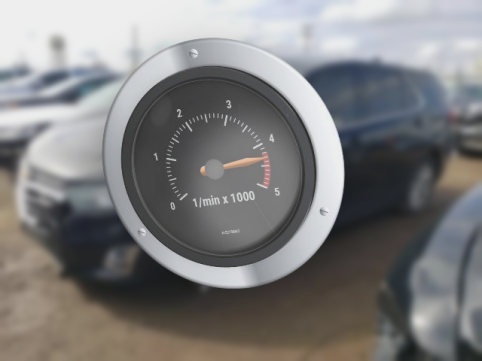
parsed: 4300 rpm
